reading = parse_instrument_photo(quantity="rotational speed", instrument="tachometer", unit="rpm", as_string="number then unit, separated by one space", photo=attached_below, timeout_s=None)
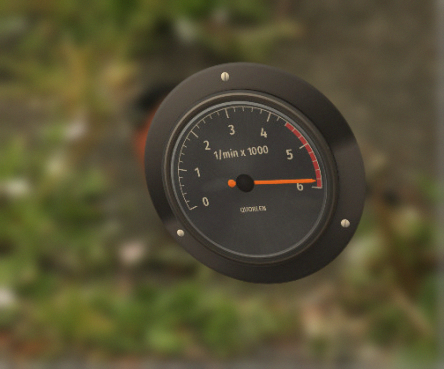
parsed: 5800 rpm
